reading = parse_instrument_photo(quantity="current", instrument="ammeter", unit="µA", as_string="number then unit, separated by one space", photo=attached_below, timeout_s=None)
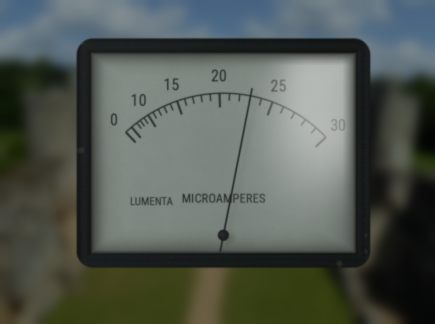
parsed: 23 µA
